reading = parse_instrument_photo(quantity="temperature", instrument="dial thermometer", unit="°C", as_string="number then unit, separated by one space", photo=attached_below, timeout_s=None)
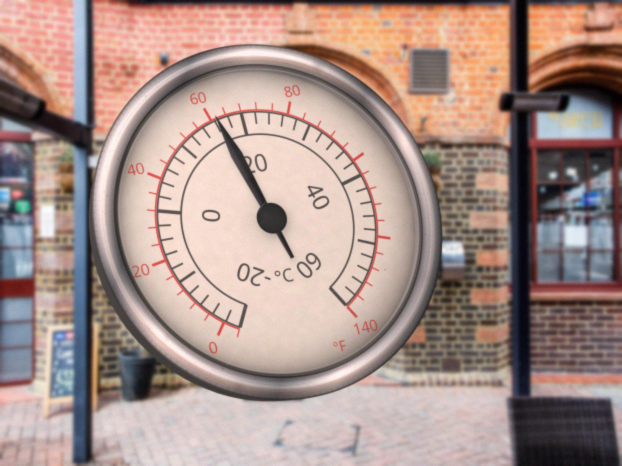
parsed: 16 °C
